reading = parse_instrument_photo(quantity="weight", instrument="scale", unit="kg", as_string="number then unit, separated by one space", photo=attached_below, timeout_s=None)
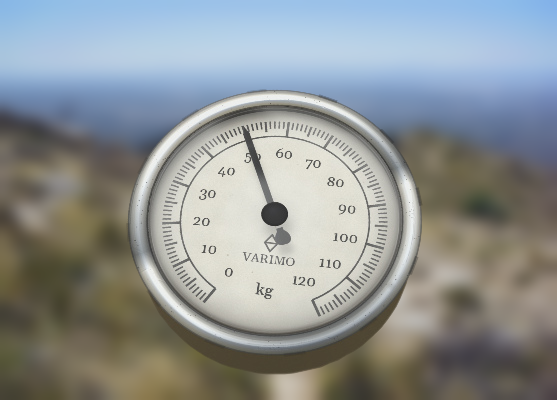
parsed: 50 kg
